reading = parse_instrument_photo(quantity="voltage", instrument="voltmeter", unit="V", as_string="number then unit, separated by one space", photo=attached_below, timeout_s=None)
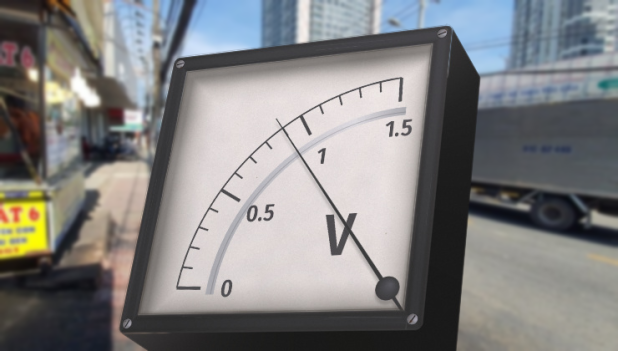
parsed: 0.9 V
